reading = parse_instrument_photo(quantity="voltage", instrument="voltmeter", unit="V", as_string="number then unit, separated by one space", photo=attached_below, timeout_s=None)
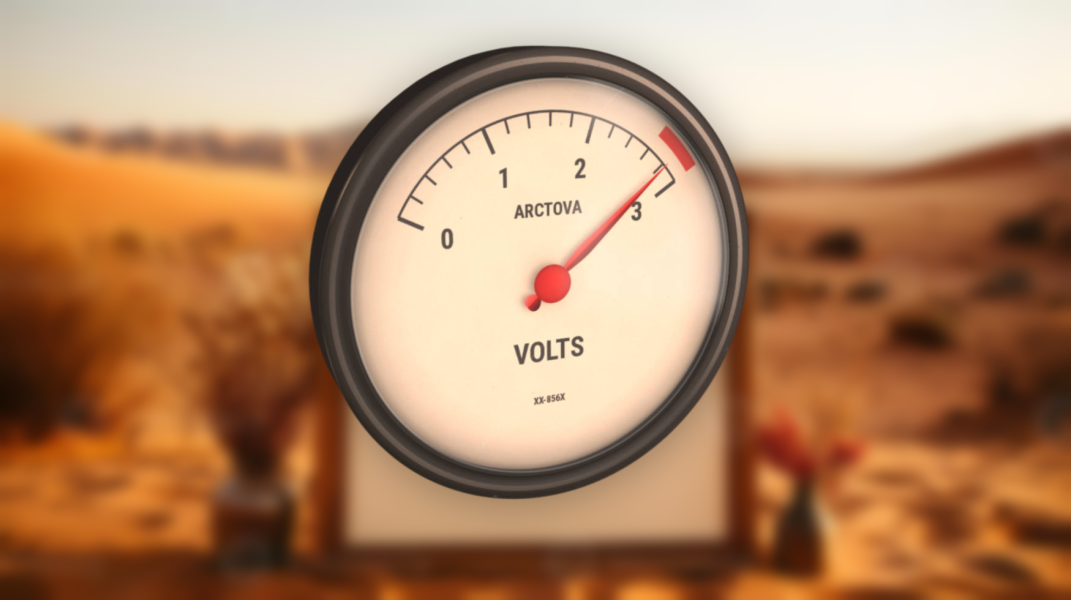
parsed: 2.8 V
